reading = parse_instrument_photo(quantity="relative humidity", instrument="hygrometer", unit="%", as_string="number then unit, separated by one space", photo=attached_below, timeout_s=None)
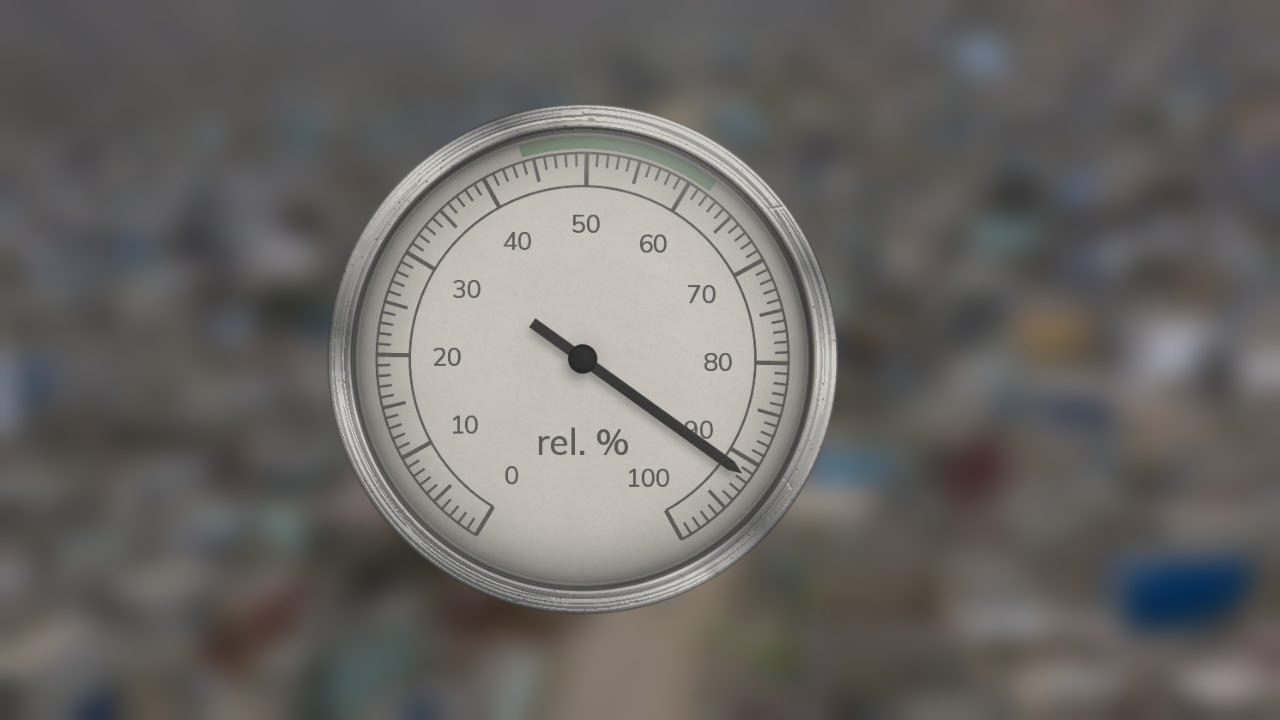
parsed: 91.5 %
